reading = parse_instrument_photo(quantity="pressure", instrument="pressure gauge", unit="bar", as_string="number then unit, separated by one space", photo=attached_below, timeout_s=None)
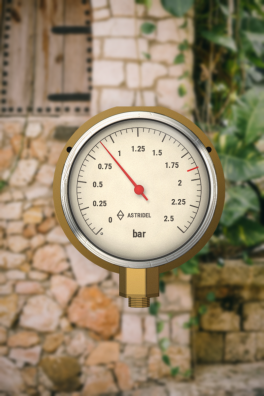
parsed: 0.9 bar
